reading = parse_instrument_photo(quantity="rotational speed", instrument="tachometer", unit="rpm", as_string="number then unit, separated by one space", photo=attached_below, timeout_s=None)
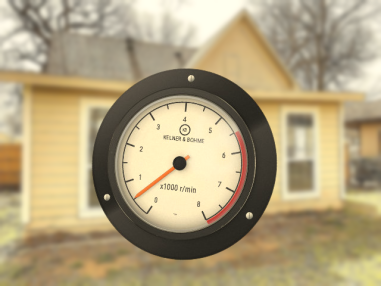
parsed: 500 rpm
